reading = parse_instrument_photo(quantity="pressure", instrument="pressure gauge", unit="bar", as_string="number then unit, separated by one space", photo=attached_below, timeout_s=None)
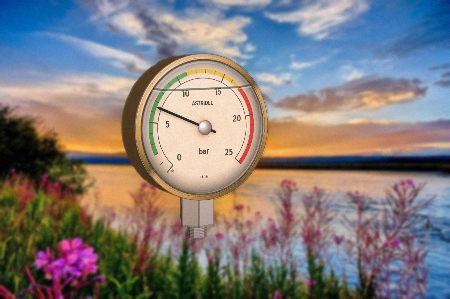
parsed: 6.5 bar
